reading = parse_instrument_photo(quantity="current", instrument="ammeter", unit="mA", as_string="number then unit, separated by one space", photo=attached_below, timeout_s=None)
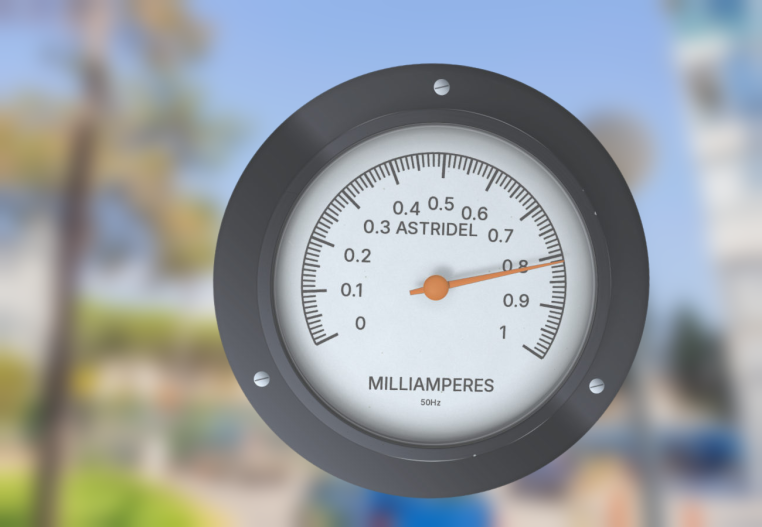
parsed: 0.81 mA
